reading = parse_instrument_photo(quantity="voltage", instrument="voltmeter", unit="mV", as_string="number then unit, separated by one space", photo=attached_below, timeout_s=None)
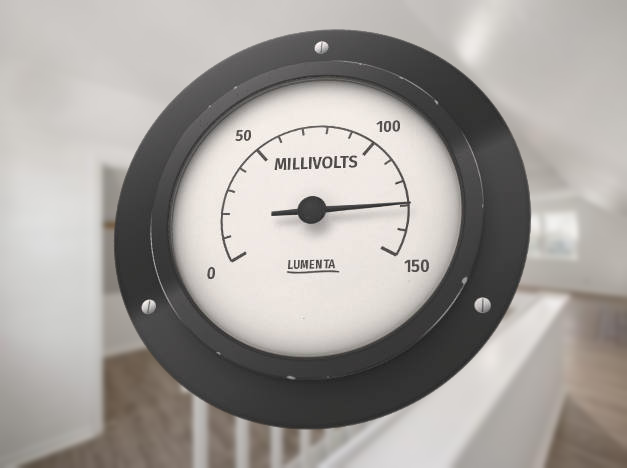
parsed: 130 mV
